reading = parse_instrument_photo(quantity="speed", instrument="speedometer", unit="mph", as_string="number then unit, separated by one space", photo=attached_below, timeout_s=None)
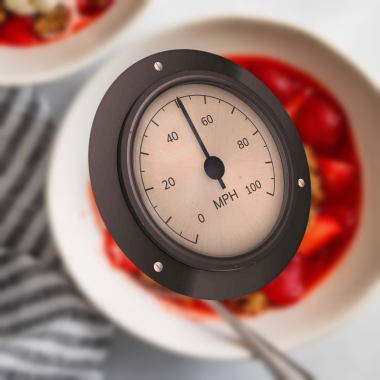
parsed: 50 mph
